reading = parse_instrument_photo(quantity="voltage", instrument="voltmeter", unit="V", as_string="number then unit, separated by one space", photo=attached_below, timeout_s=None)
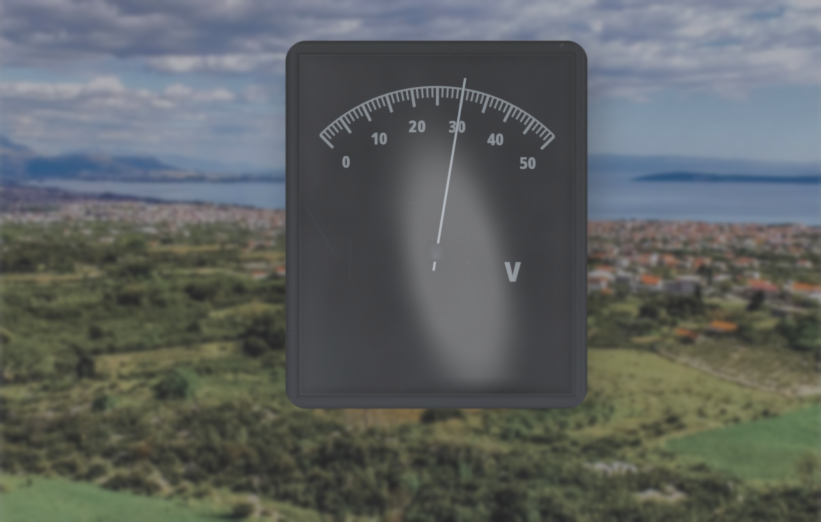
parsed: 30 V
